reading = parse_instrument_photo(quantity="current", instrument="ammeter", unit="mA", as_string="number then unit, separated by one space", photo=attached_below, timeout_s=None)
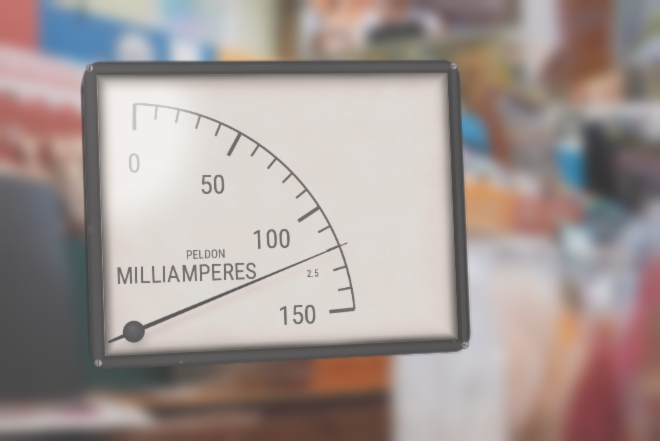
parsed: 120 mA
